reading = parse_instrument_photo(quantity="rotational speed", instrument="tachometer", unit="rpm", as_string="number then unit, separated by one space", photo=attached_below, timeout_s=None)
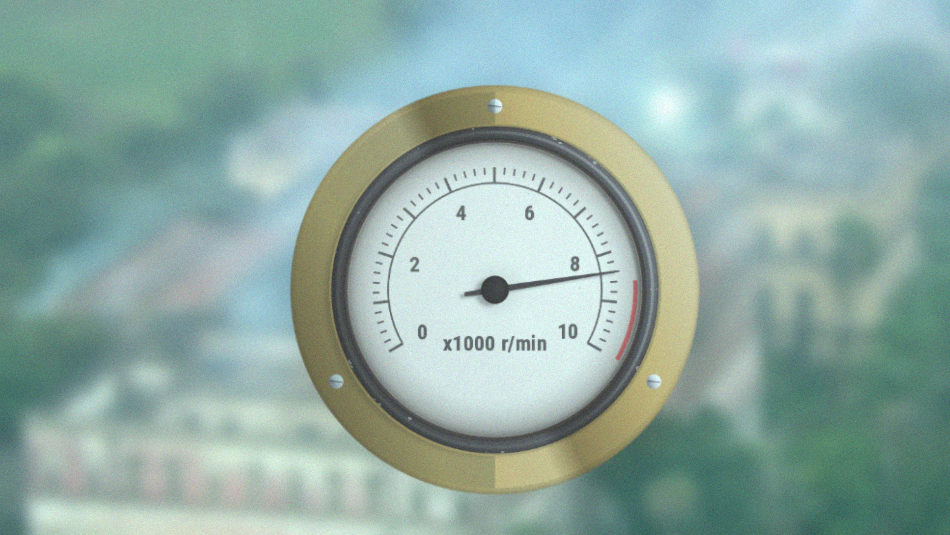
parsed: 8400 rpm
